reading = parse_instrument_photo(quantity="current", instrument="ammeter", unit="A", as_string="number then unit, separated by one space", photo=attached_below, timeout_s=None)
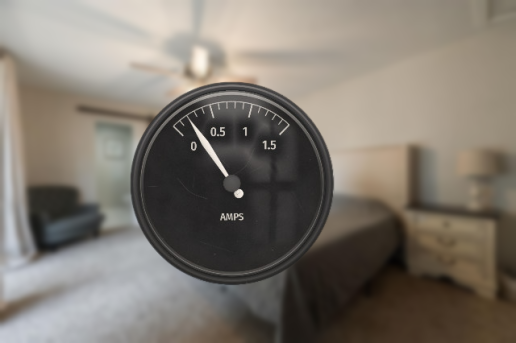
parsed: 0.2 A
